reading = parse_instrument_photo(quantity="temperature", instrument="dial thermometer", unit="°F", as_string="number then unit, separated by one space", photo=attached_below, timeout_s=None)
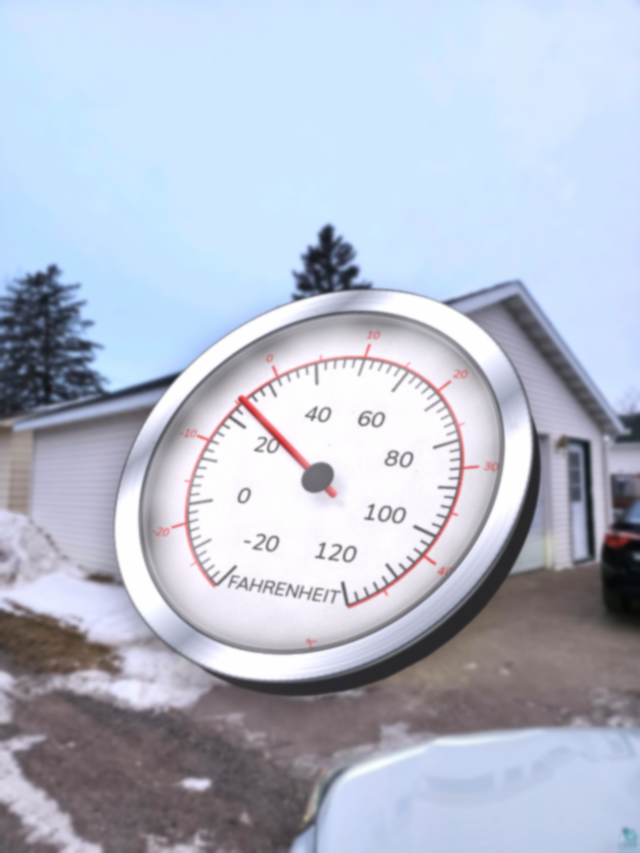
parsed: 24 °F
